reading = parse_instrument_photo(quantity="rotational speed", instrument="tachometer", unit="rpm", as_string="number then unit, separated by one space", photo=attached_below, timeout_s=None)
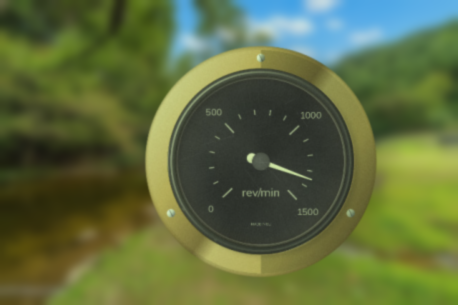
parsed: 1350 rpm
